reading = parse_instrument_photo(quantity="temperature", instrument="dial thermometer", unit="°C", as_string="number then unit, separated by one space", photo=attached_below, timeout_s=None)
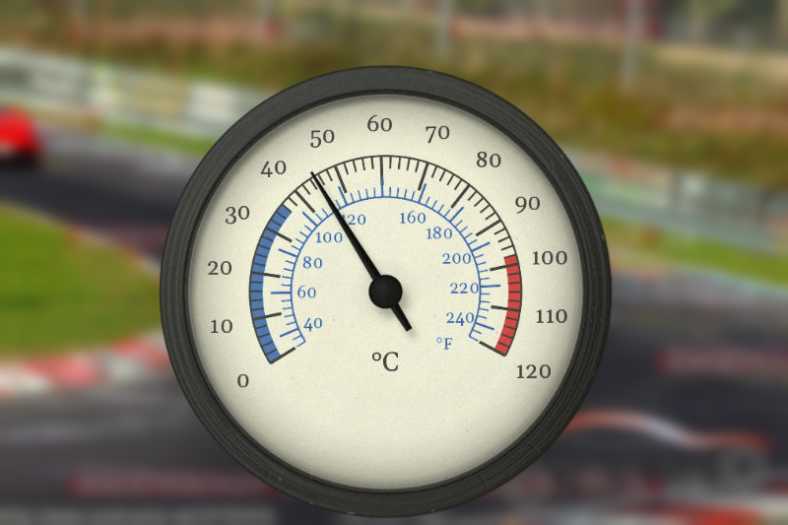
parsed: 45 °C
